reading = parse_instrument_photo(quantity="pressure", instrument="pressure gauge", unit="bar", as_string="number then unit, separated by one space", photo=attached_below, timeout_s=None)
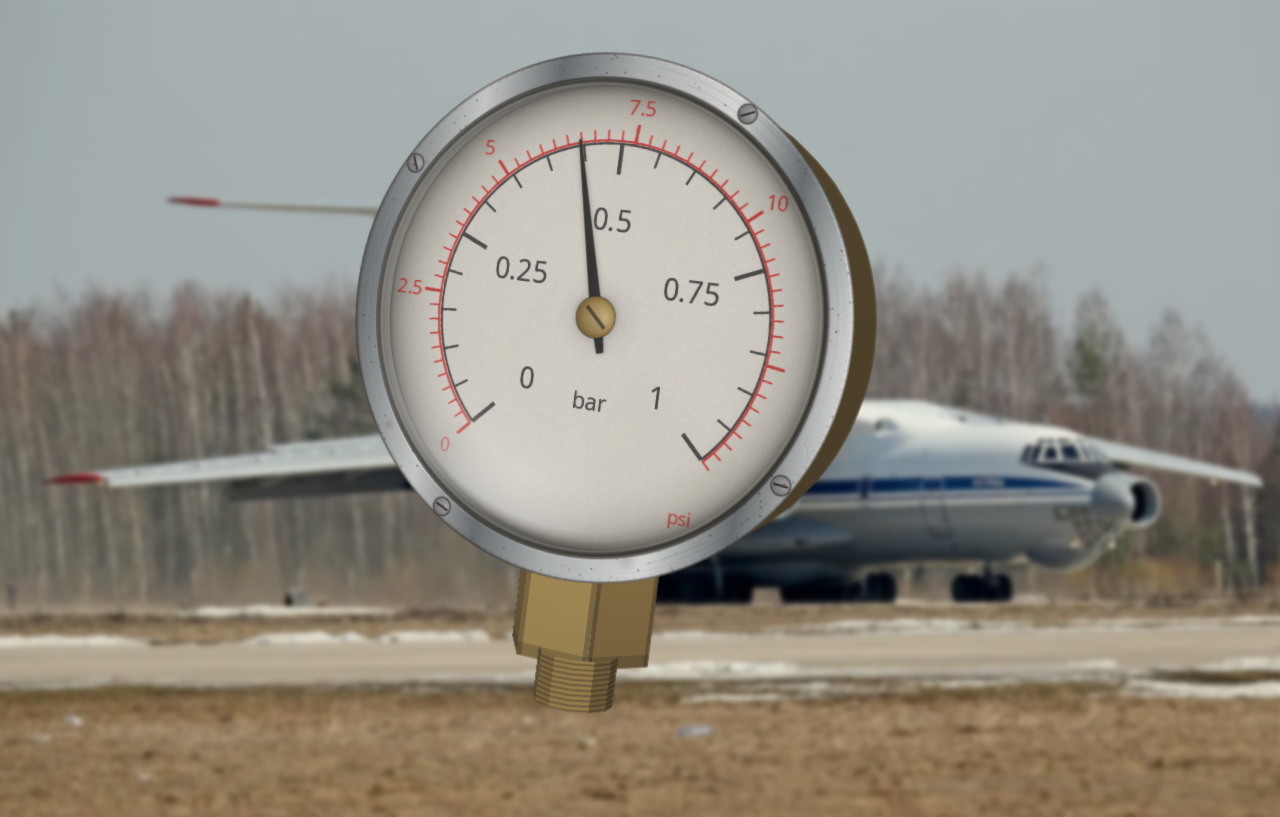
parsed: 0.45 bar
